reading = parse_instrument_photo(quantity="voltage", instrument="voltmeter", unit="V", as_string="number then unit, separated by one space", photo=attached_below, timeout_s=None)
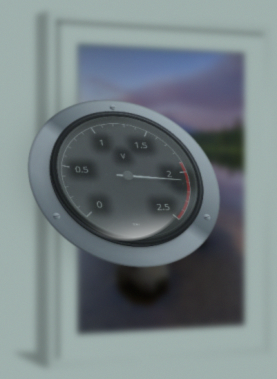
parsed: 2.1 V
